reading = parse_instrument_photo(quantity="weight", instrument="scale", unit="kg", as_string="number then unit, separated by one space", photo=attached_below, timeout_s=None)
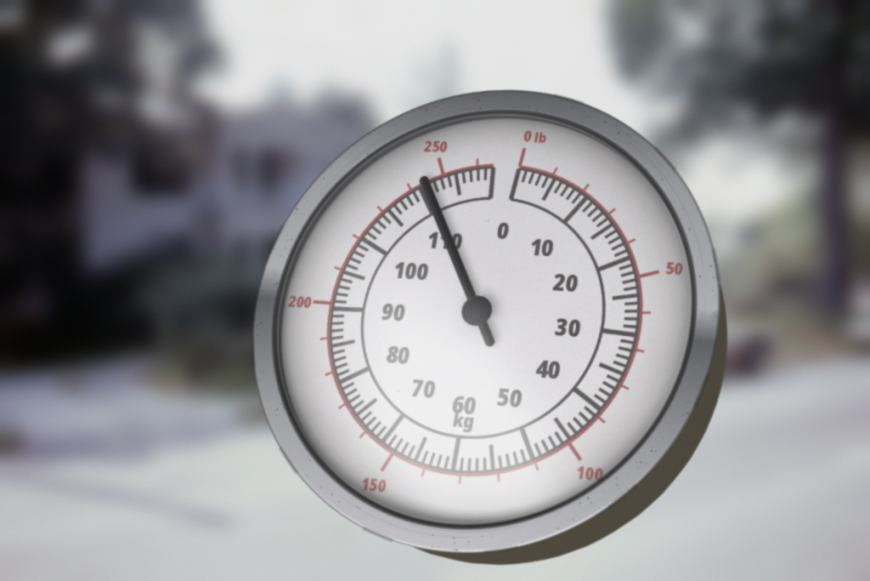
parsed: 111 kg
